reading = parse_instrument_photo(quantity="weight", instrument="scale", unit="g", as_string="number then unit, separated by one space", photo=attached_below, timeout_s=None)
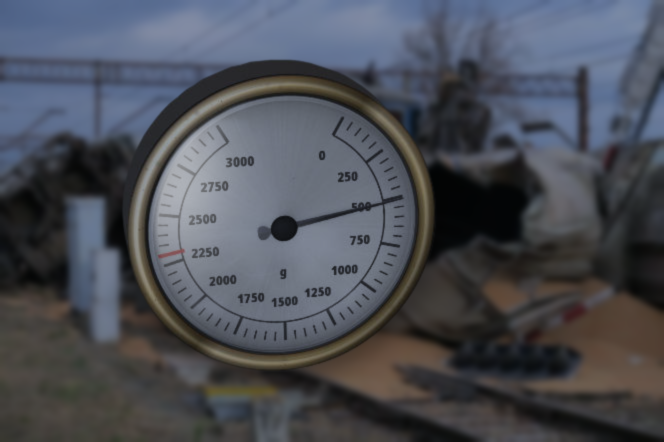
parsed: 500 g
